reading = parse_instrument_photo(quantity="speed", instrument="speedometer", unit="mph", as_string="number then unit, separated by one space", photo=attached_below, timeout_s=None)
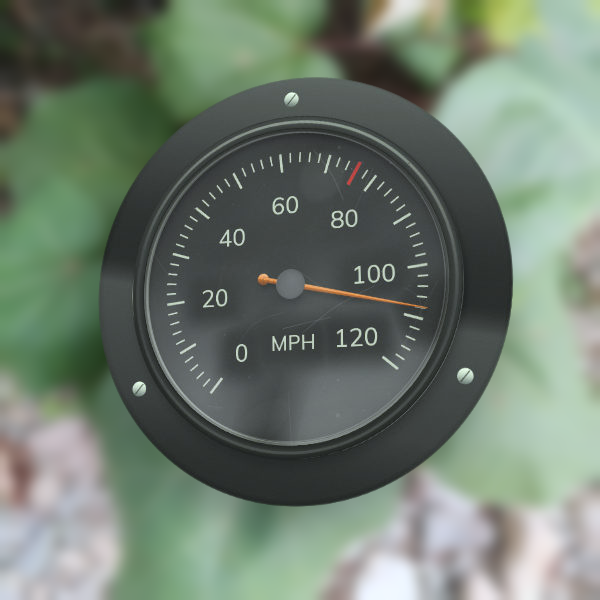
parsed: 108 mph
